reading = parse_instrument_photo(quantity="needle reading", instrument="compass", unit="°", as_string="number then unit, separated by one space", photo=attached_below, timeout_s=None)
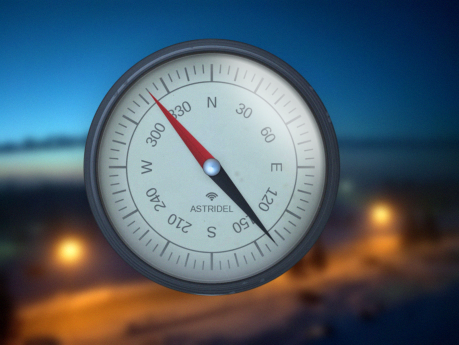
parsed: 320 °
